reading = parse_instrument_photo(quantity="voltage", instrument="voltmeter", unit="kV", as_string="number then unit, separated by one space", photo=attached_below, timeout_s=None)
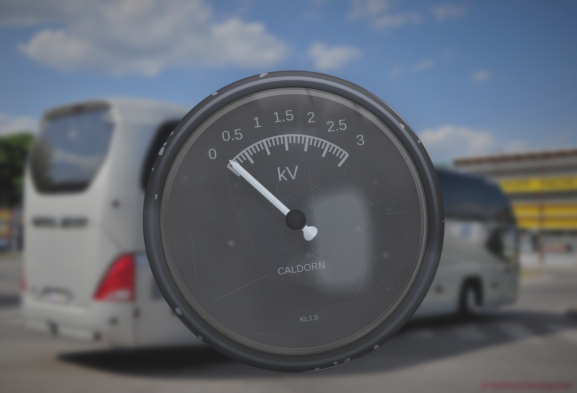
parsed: 0.1 kV
